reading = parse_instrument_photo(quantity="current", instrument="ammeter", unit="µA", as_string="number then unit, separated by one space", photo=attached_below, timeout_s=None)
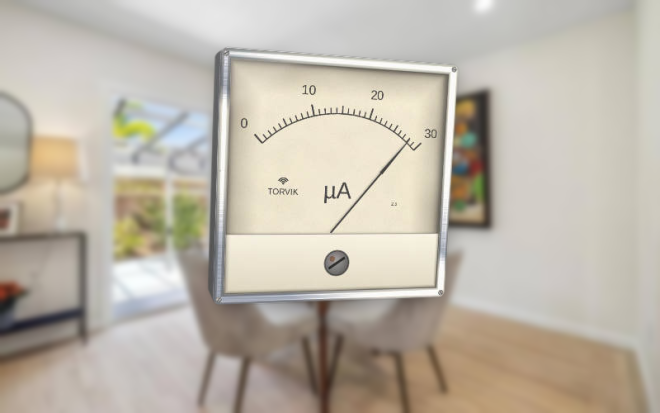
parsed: 28 µA
